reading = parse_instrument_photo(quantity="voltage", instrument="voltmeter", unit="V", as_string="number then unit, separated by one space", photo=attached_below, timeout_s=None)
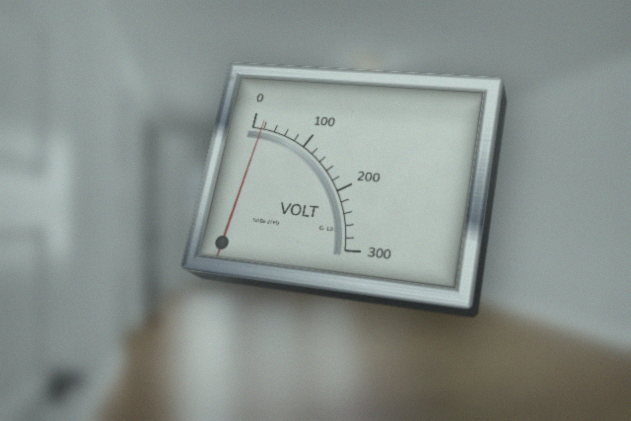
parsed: 20 V
